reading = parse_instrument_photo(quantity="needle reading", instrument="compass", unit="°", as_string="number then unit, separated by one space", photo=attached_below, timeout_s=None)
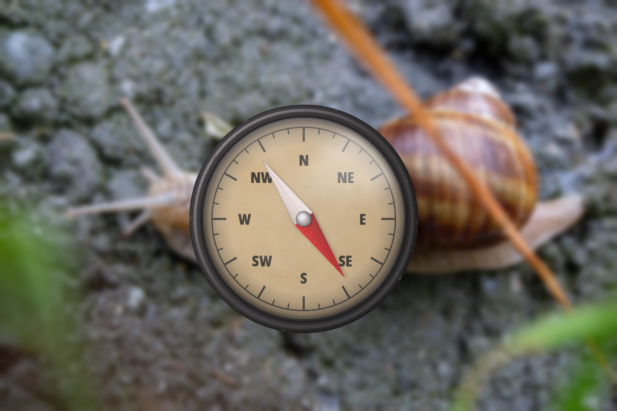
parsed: 145 °
